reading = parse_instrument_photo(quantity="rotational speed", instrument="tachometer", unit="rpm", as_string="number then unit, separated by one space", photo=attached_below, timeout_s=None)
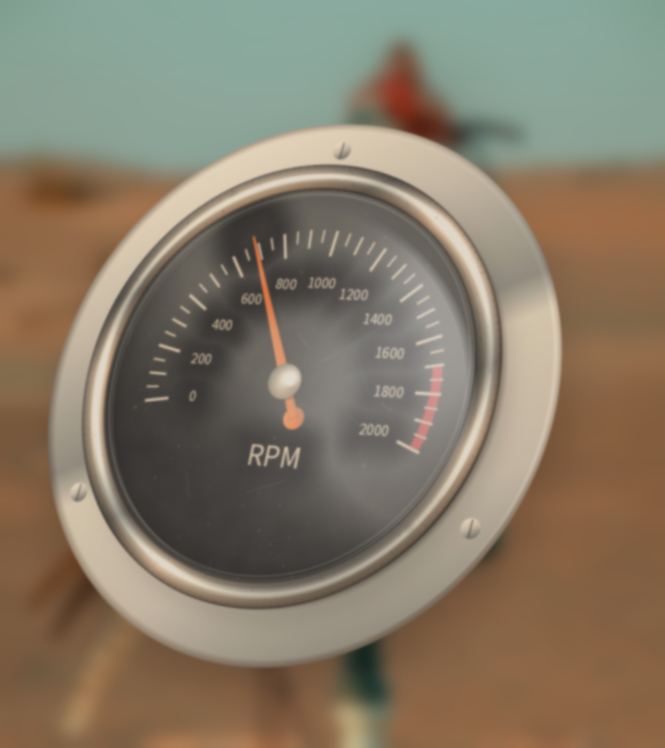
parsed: 700 rpm
